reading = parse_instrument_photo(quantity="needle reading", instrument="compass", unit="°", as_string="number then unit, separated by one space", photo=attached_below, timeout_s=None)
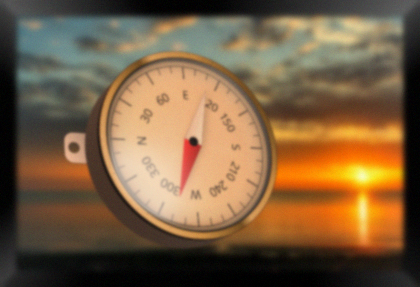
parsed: 290 °
